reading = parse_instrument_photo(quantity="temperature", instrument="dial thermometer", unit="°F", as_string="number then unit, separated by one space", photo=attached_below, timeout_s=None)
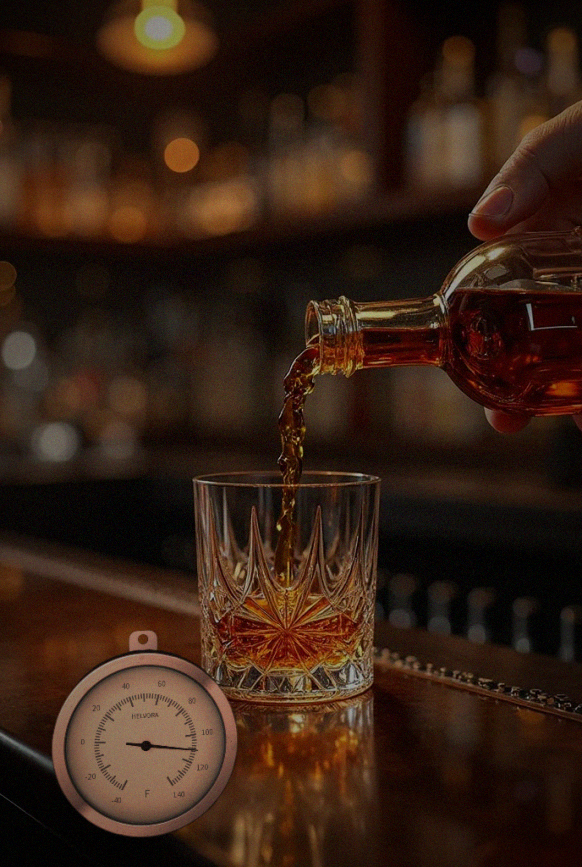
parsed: 110 °F
